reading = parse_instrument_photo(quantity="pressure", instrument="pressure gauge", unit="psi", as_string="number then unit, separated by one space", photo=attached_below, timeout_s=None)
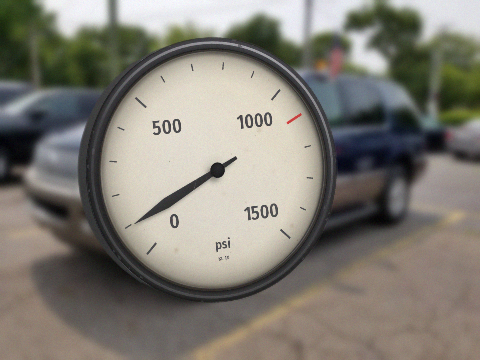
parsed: 100 psi
